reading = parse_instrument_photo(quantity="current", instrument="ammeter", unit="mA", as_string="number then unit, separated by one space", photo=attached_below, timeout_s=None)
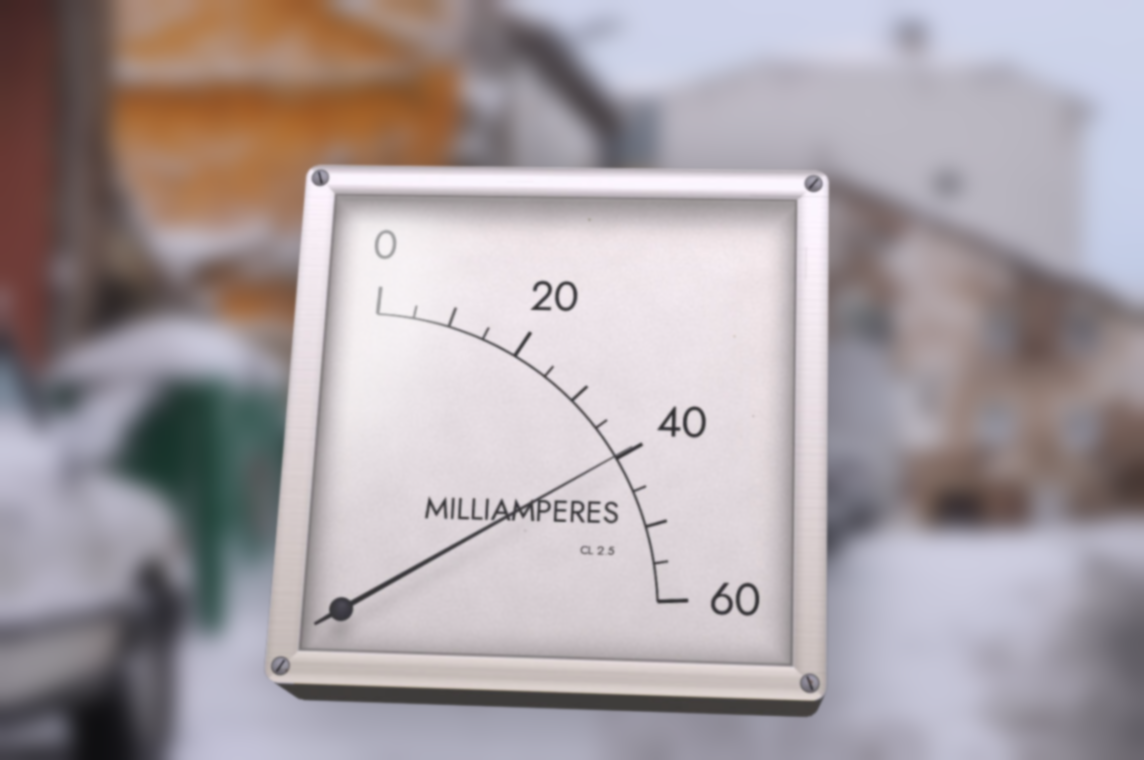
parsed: 40 mA
